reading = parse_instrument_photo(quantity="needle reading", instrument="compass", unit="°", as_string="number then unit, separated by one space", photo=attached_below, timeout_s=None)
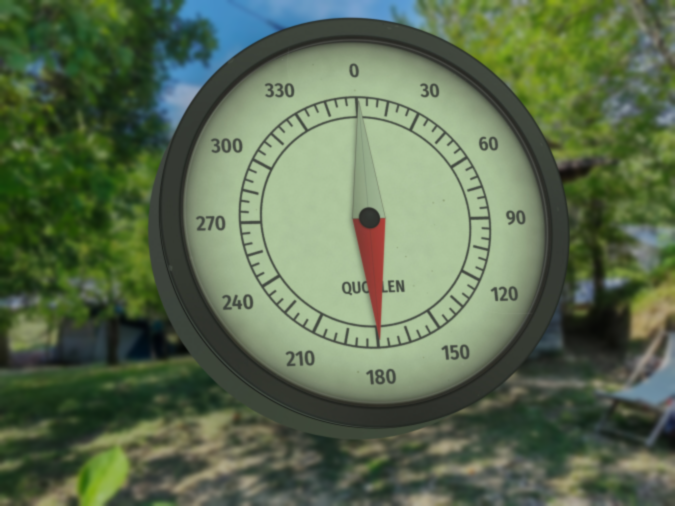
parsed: 180 °
